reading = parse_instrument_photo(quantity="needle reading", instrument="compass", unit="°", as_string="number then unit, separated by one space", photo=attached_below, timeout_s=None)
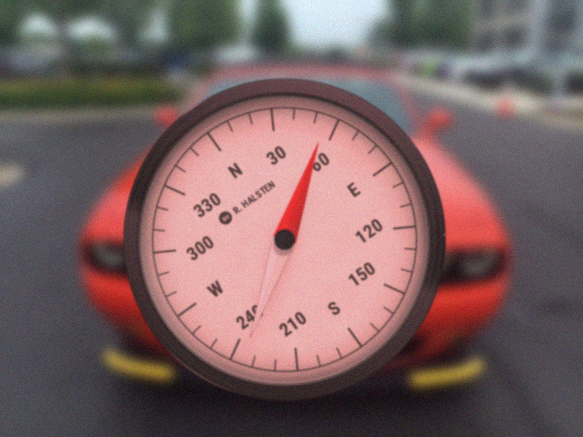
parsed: 55 °
